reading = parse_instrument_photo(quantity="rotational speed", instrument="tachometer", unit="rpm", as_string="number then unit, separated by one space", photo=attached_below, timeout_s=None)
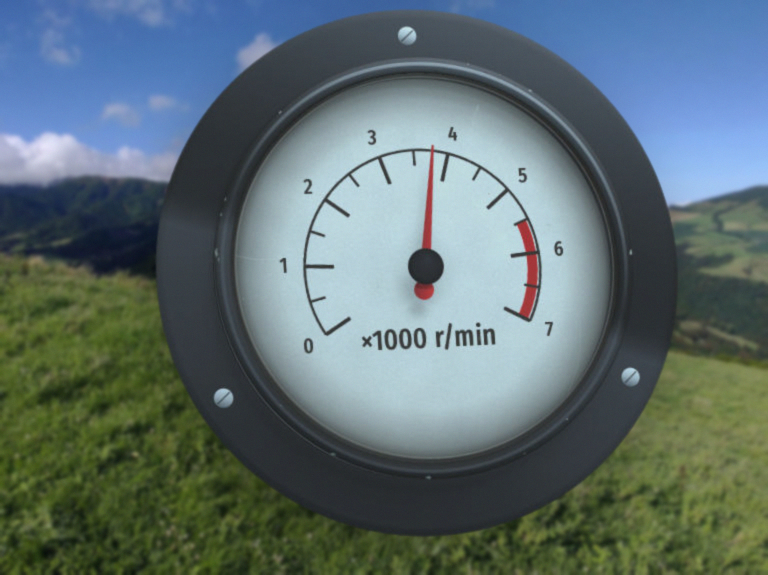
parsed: 3750 rpm
